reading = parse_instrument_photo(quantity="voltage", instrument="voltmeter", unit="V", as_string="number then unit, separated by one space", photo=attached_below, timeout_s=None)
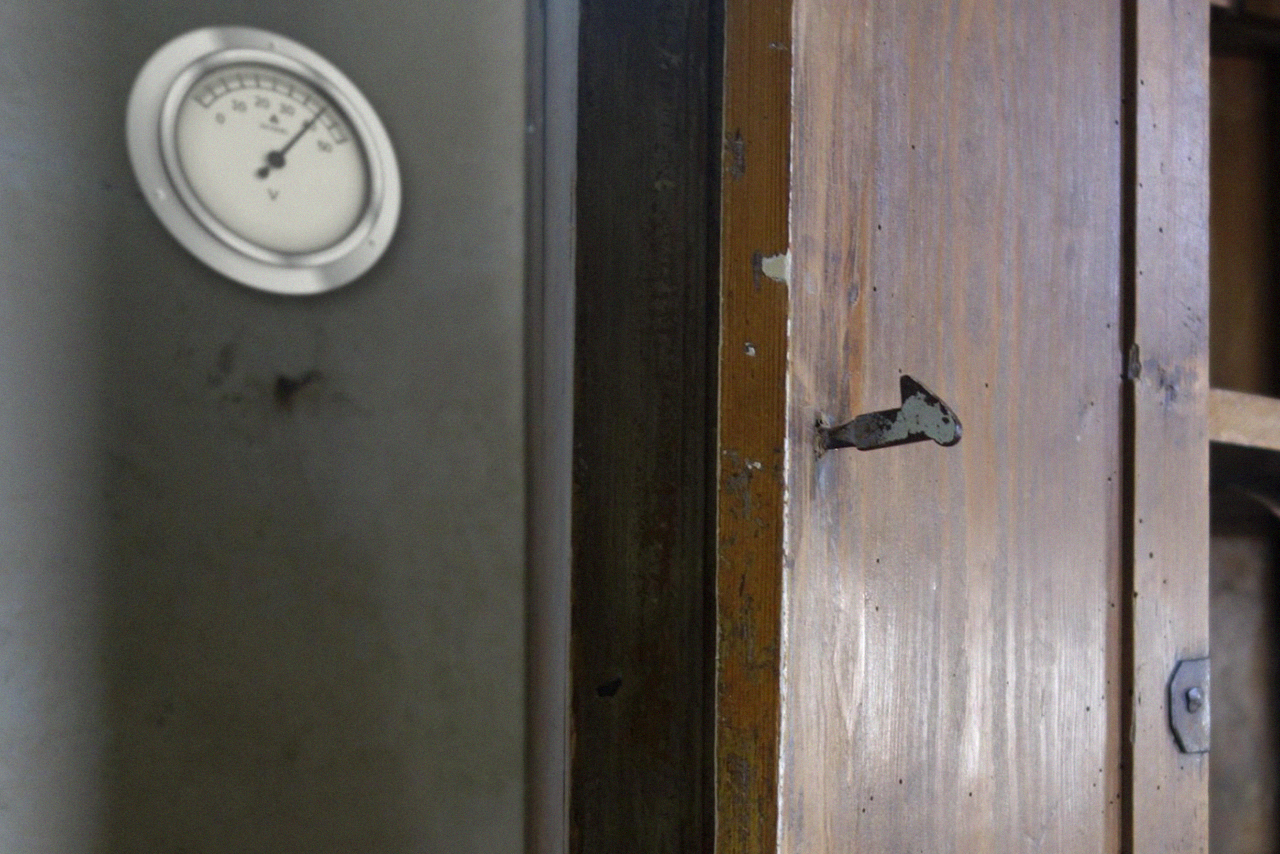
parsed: 40 V
